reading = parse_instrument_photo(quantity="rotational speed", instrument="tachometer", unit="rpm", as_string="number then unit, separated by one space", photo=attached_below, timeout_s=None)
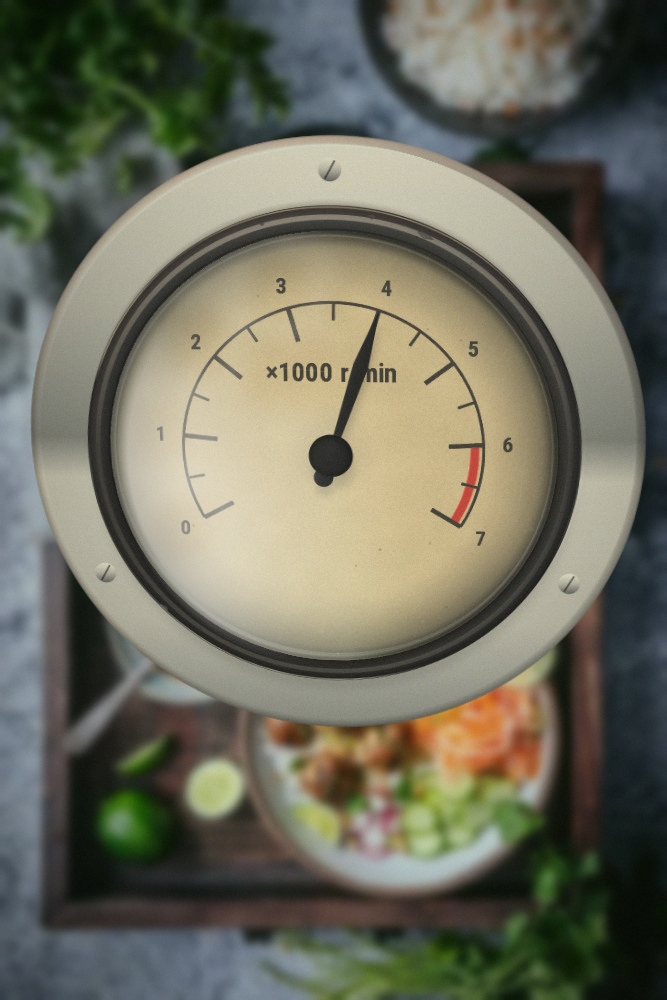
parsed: 4000 rpm
